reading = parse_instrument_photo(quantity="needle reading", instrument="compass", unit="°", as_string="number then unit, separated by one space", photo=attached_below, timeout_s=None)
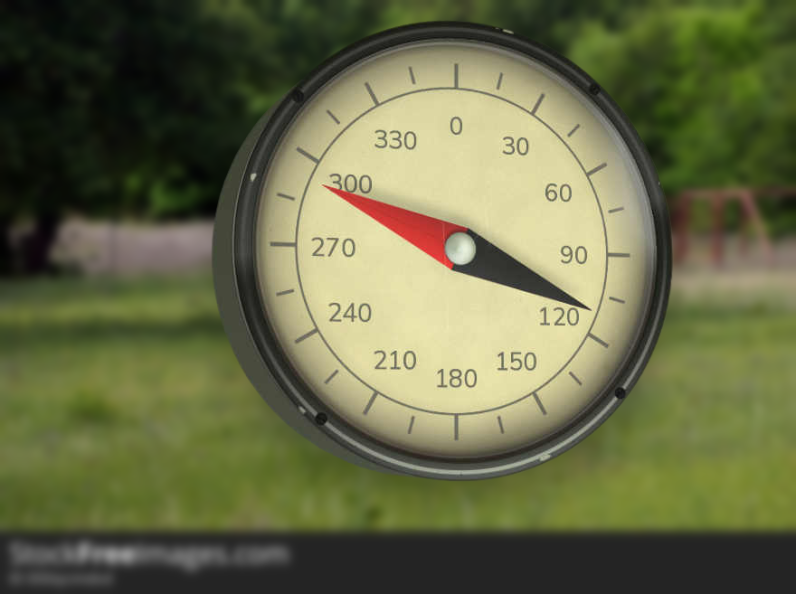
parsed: 292.5 °
